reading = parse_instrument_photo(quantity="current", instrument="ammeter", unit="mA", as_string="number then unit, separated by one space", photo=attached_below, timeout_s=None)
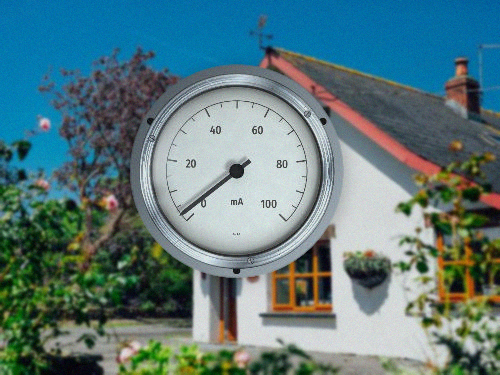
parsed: 2.5 mA
